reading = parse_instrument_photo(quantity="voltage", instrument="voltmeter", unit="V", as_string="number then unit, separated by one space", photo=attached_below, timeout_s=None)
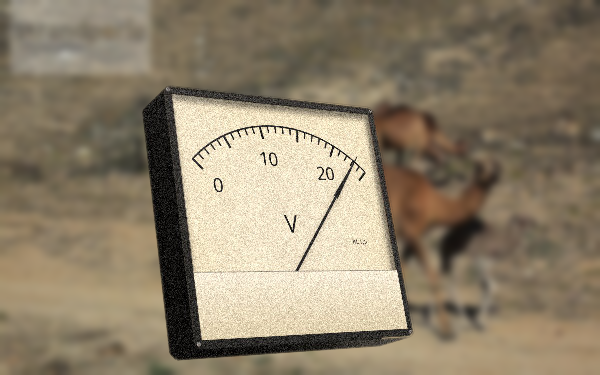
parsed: 23 V
